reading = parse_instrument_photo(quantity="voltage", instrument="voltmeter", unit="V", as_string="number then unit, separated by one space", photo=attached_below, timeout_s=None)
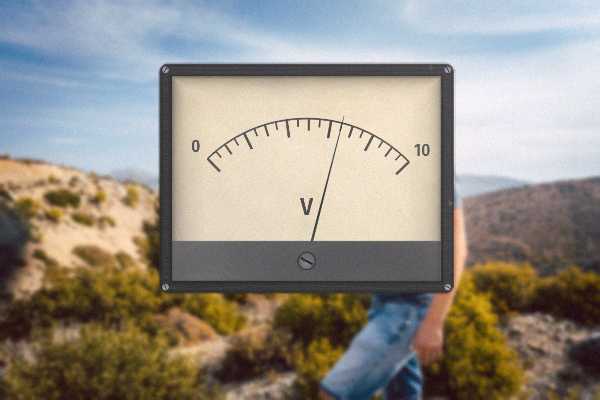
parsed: 6.5 V
